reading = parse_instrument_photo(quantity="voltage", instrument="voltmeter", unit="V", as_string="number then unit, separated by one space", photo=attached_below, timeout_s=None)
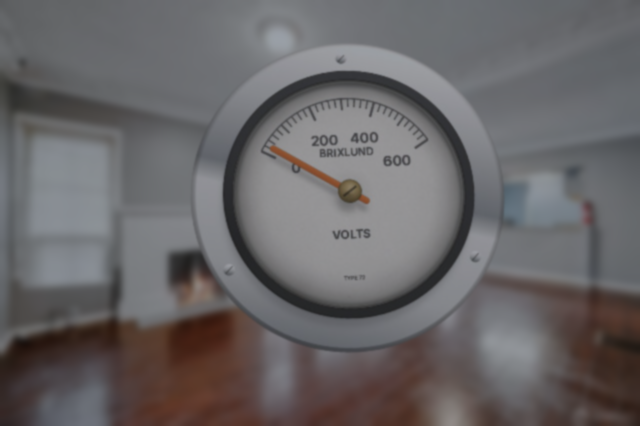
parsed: 20 V
